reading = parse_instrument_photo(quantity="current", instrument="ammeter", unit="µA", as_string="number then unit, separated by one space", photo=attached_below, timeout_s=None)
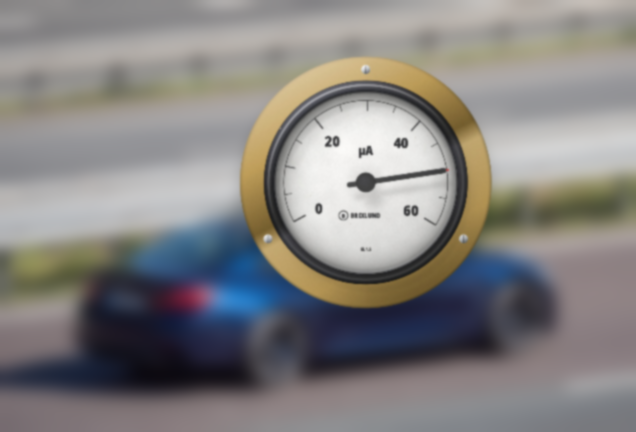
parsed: 50 µA
